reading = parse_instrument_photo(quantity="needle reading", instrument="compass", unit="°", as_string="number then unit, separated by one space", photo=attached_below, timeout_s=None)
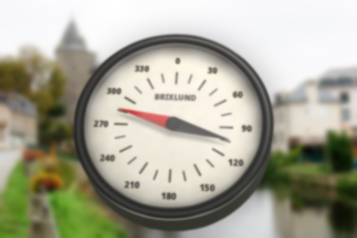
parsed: 285 °
